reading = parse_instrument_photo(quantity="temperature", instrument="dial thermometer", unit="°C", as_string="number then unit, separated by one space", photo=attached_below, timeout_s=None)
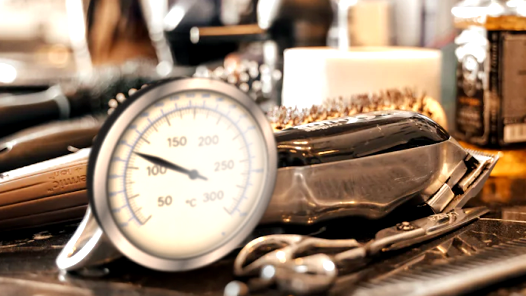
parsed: 112.5 °C
